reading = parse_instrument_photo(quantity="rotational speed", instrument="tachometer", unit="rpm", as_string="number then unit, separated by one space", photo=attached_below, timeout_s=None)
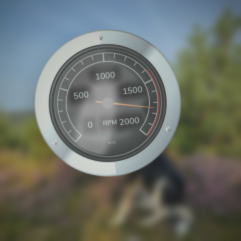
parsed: 1750 rpm
